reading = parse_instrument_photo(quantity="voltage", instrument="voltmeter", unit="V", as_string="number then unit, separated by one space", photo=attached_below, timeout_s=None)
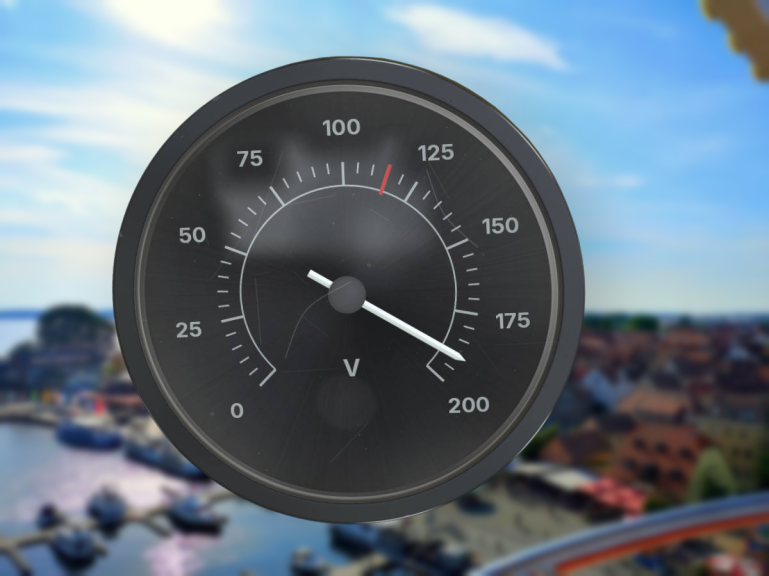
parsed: 190 V
